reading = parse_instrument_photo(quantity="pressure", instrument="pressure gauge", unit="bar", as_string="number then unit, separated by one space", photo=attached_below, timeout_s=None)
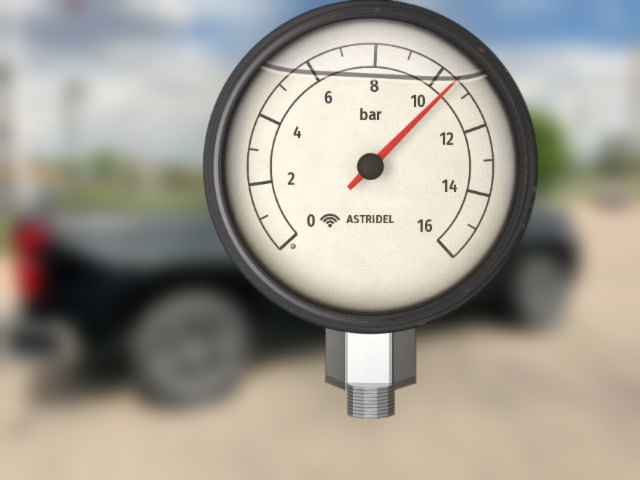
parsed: 10.5 bar
